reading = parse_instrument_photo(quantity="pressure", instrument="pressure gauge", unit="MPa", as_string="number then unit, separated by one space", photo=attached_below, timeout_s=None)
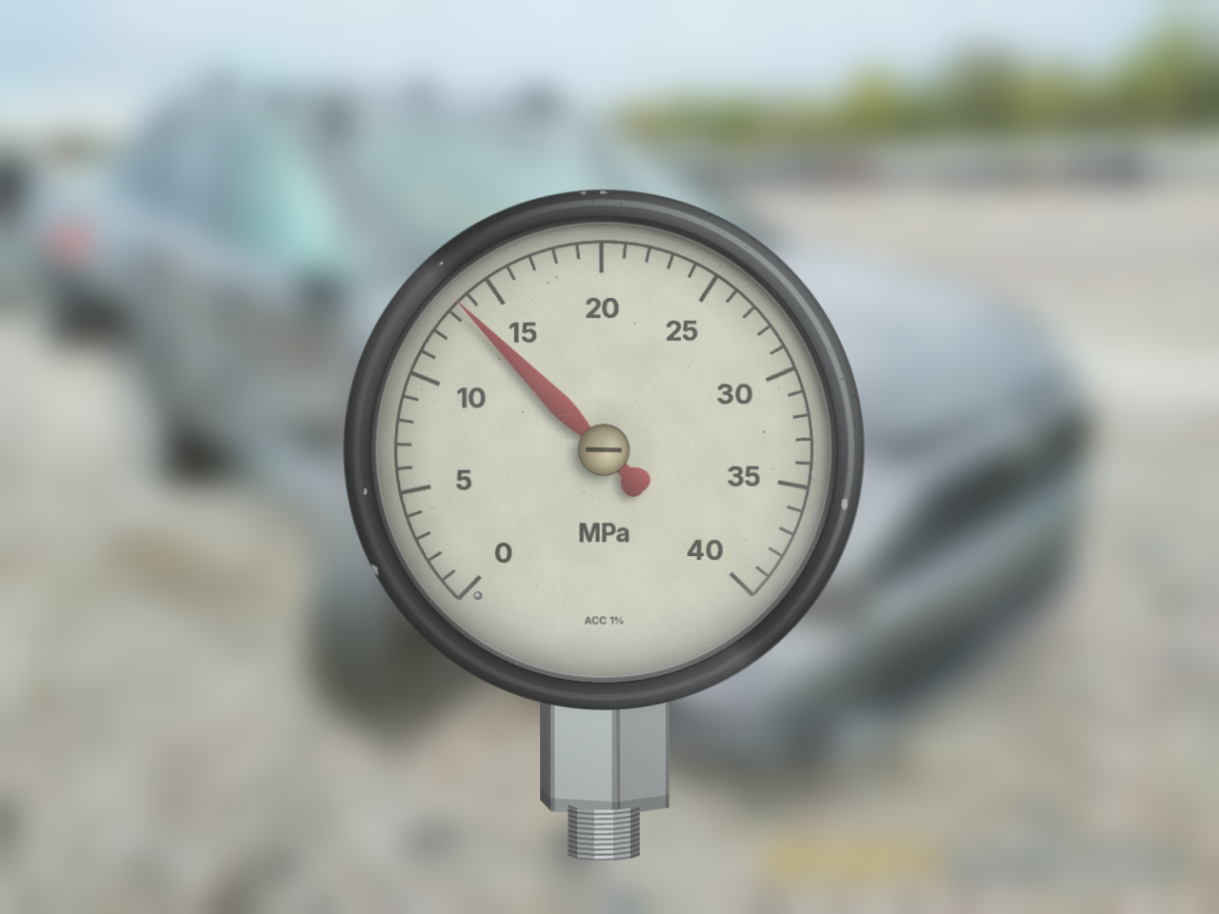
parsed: 13.5 MPa
